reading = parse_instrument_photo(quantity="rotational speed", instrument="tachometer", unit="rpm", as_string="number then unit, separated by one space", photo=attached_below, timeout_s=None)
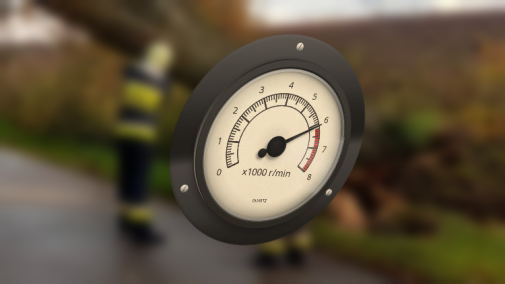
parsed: 6000 rpm
